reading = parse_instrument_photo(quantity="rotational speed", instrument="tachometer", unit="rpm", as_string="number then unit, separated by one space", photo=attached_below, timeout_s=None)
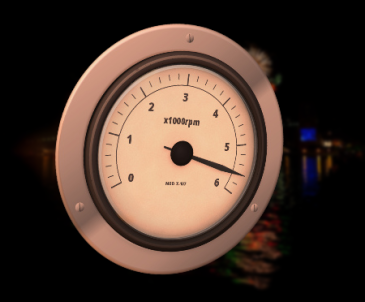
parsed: 5600 rpm
